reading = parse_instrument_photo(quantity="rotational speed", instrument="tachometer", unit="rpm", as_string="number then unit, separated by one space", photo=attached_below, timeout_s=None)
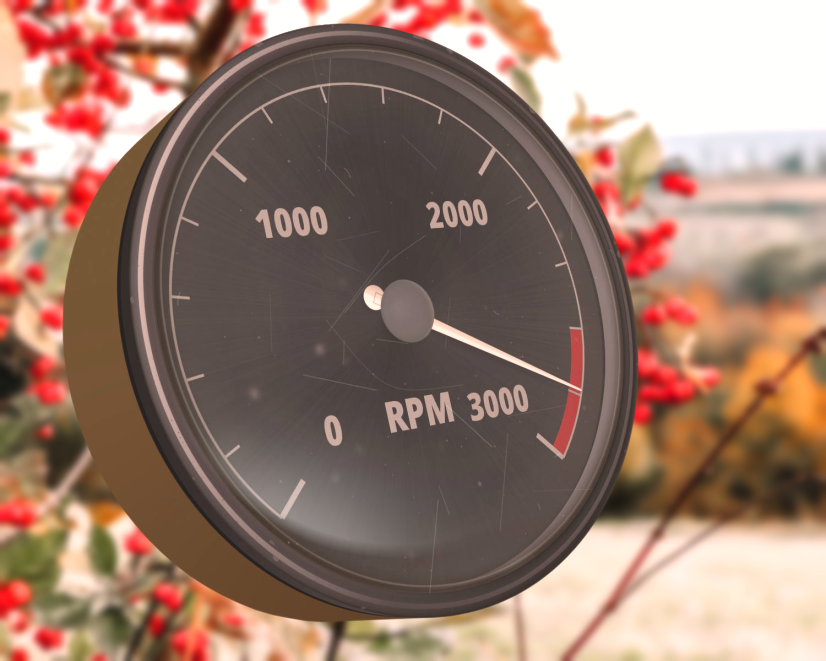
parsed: 2800 rpm
